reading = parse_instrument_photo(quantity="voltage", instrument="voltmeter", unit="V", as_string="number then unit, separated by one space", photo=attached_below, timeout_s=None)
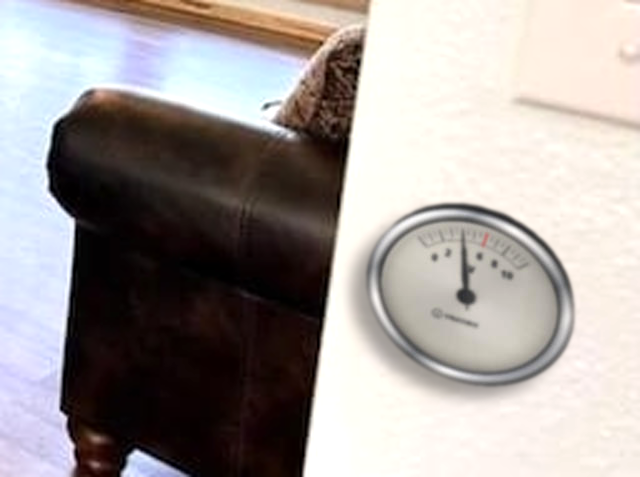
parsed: 4 V
